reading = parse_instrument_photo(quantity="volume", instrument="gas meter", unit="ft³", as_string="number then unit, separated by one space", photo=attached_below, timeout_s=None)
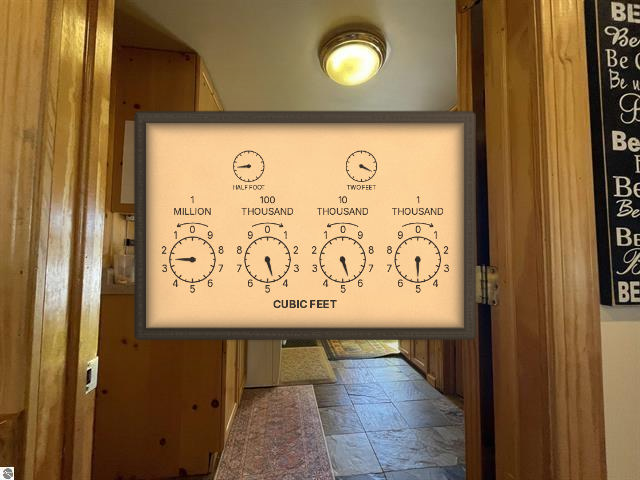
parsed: 245500 ft³
